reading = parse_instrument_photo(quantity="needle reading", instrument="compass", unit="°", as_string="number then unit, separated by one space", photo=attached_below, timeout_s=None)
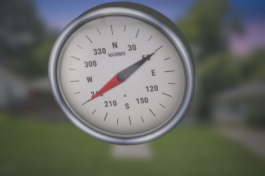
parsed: 240 °
